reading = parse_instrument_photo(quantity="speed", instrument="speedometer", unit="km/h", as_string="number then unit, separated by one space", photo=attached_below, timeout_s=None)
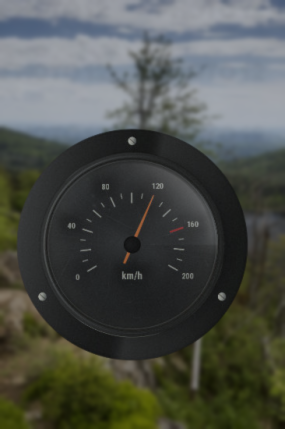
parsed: 120 km/h
